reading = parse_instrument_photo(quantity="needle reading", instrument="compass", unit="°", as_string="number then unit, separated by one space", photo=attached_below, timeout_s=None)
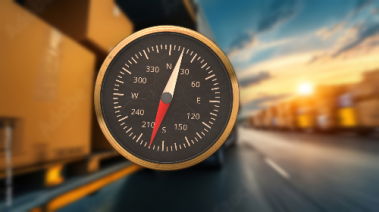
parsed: 195 °
